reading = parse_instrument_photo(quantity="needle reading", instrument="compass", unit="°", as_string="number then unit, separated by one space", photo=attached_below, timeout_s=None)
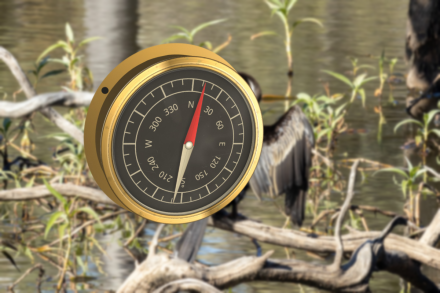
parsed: 10 °
